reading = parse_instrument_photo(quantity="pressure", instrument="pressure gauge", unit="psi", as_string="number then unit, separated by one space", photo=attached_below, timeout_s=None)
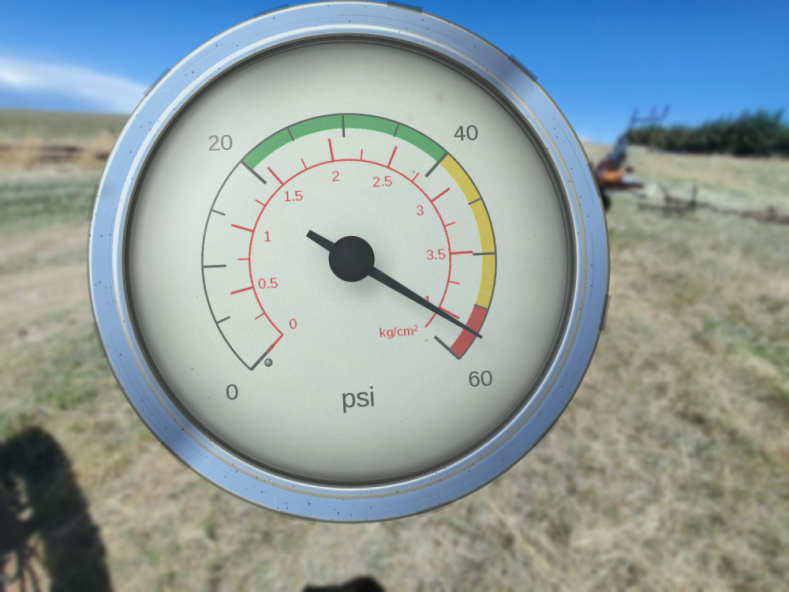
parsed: 57.5 psi
